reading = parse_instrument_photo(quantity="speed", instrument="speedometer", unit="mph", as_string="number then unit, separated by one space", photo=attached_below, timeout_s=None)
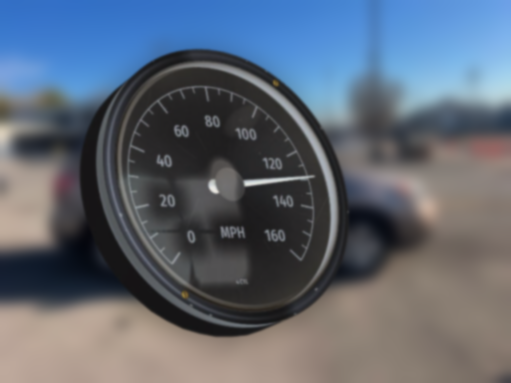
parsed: 130 mph
